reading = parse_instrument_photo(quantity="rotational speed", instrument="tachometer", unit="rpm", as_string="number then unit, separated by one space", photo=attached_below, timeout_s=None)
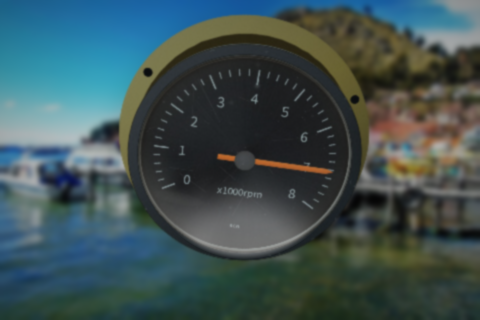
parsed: 7000 rpm
